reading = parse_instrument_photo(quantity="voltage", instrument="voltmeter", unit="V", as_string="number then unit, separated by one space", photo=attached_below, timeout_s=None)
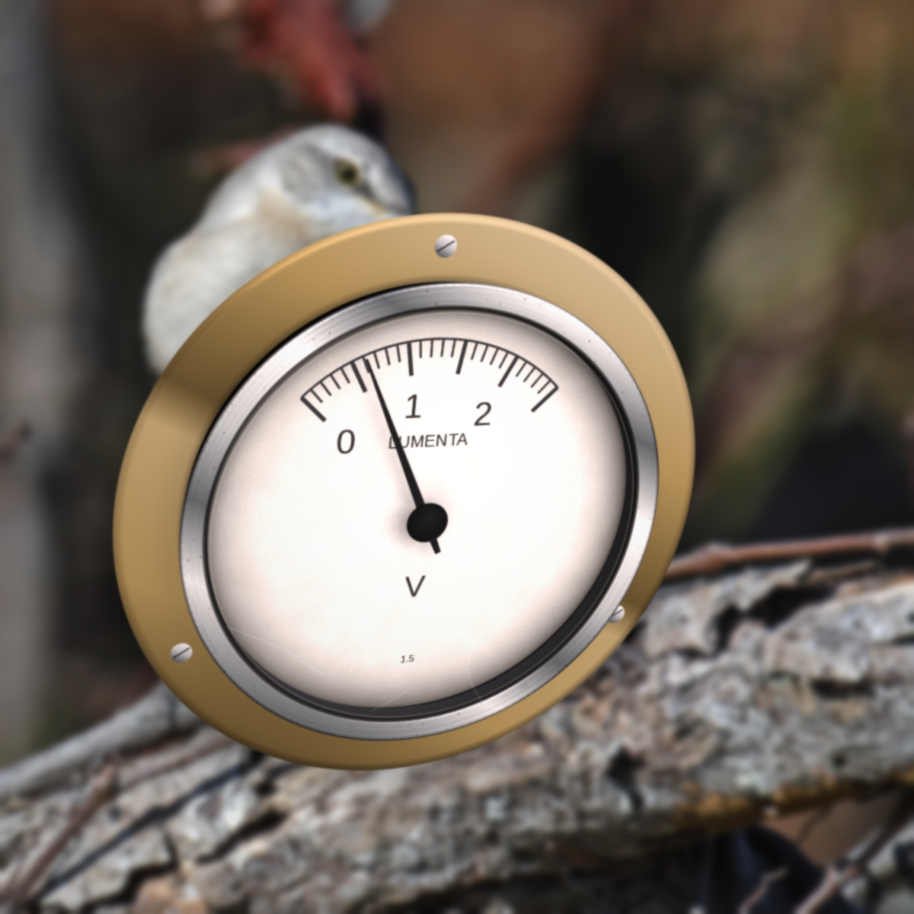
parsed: 0.6 V
